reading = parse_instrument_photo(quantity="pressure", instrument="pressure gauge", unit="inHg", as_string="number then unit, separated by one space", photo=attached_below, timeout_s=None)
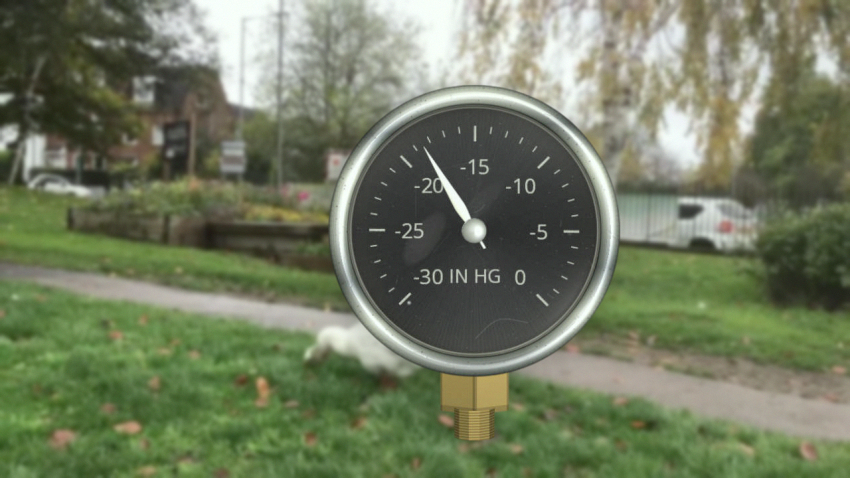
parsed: -18.5 inHg
